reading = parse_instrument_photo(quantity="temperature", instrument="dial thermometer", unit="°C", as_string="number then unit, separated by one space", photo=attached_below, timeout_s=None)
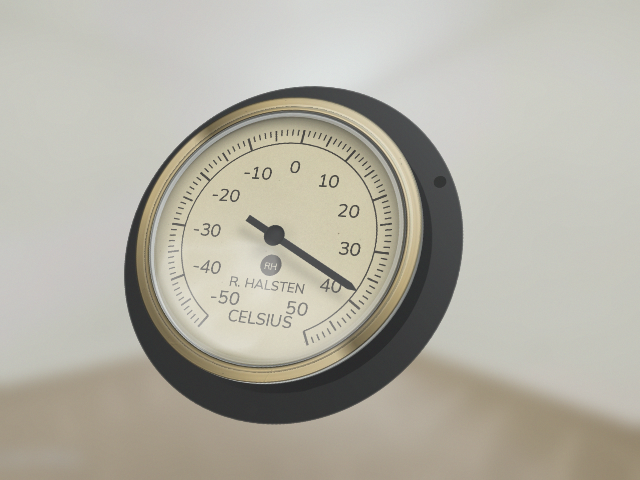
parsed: 38 °C
